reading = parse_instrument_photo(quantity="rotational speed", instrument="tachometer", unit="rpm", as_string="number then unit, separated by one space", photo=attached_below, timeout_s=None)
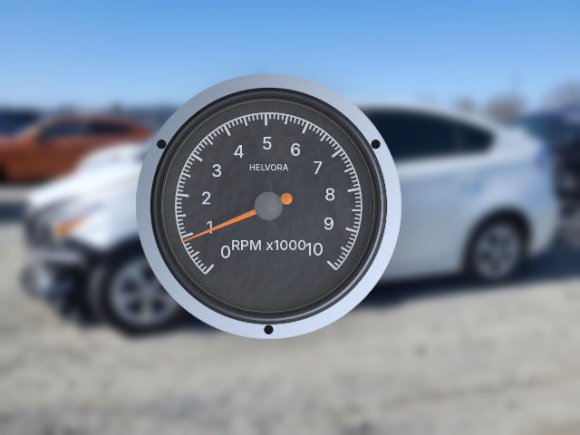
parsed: 900 rpm
